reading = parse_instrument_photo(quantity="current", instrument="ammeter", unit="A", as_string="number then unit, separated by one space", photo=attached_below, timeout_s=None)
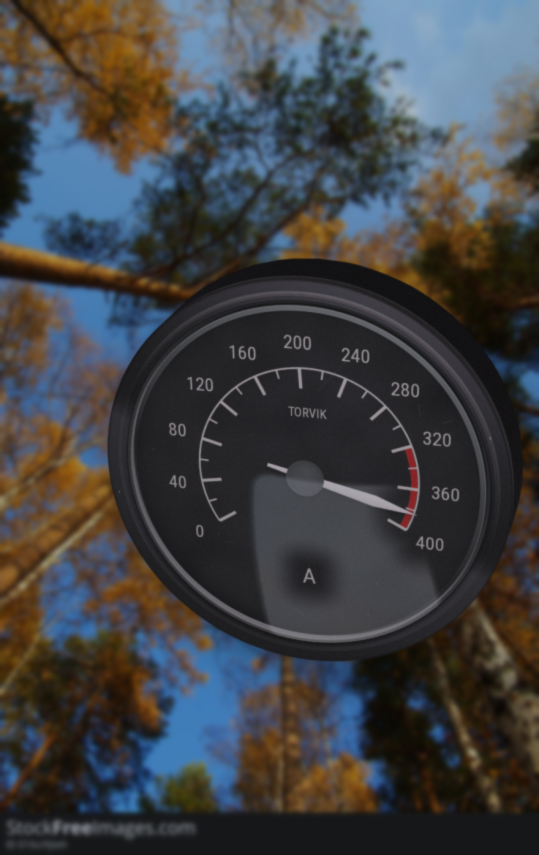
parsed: 380 A
